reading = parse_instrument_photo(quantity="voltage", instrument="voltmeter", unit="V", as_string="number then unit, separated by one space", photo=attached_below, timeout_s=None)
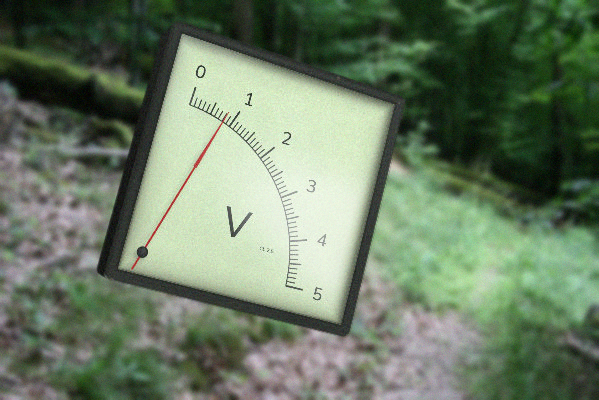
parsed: 0.8 V
